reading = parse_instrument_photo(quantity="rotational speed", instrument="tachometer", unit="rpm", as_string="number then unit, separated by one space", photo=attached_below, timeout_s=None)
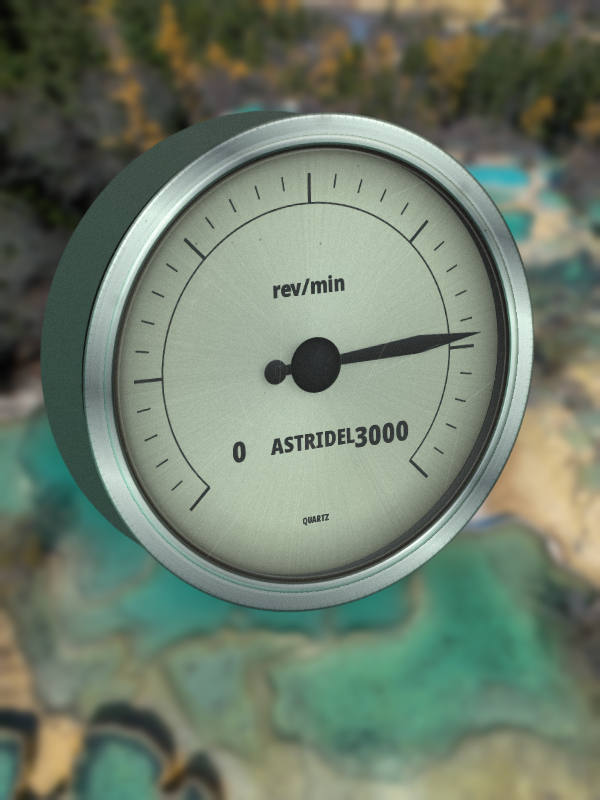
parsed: 2450 rpm
